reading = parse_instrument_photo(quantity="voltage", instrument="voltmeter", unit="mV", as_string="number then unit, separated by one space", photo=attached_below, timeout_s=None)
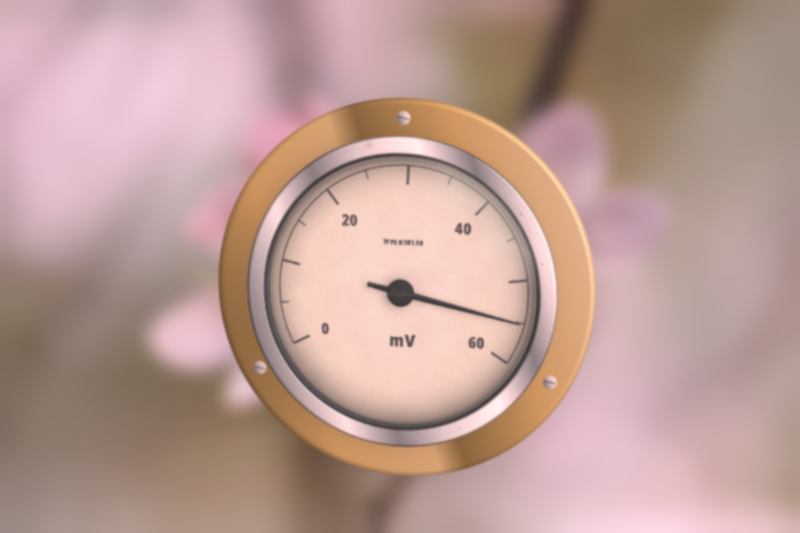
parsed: 55 mV
